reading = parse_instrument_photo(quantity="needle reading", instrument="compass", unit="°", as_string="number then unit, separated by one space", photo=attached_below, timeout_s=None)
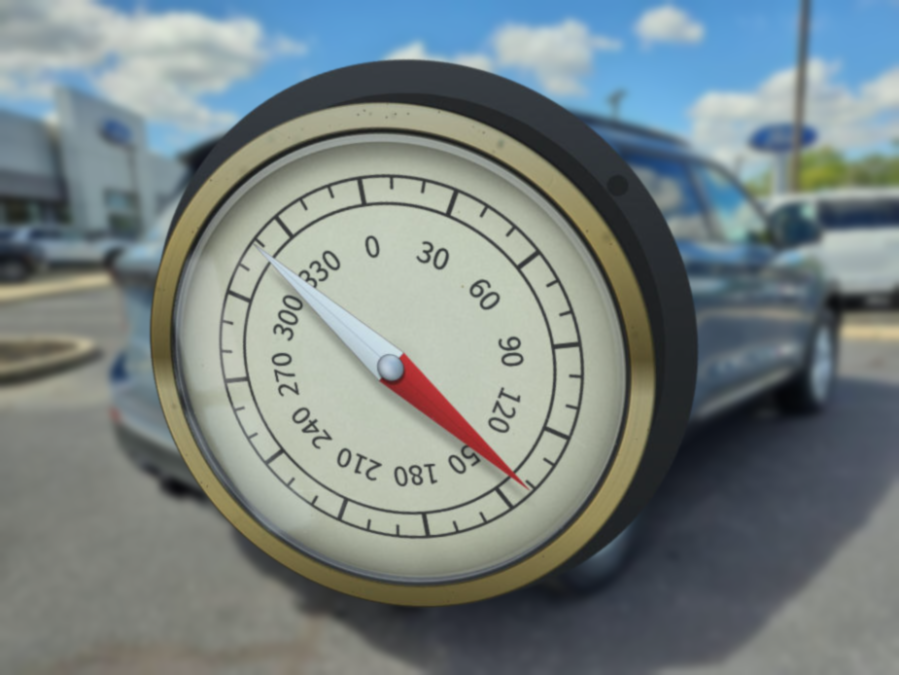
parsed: 140 °
